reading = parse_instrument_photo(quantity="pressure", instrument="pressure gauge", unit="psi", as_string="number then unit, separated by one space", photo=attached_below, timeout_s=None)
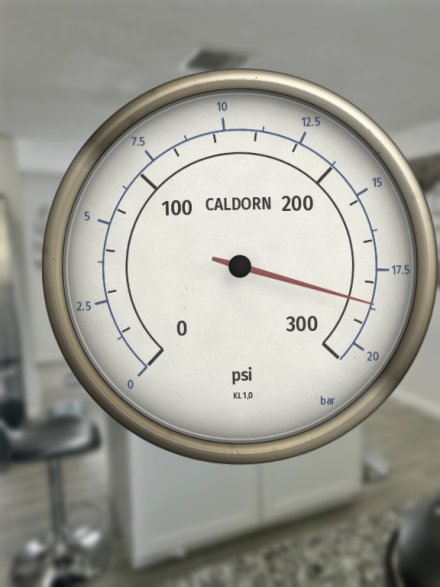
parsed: 270 psi
